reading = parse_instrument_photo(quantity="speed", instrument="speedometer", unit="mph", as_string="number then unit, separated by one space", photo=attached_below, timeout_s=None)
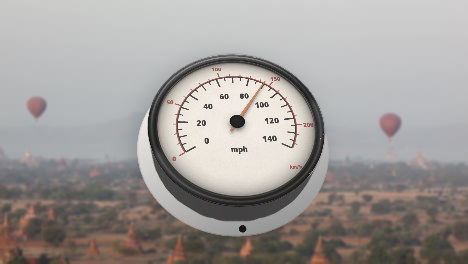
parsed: 90 mph
